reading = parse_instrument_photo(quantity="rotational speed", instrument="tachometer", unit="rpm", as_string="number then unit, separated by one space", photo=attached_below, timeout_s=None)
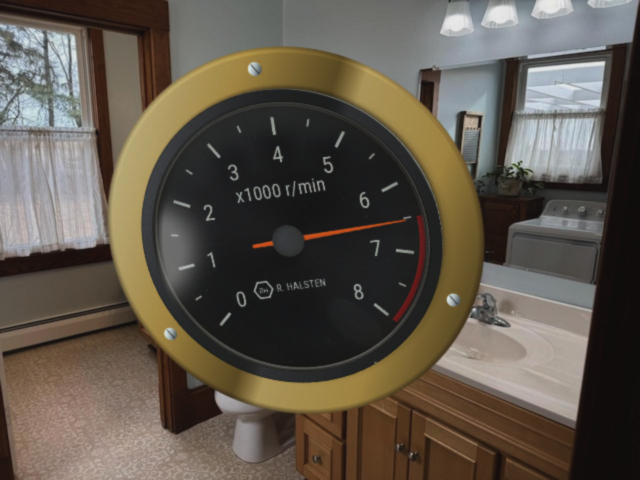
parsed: 6500 rpm
